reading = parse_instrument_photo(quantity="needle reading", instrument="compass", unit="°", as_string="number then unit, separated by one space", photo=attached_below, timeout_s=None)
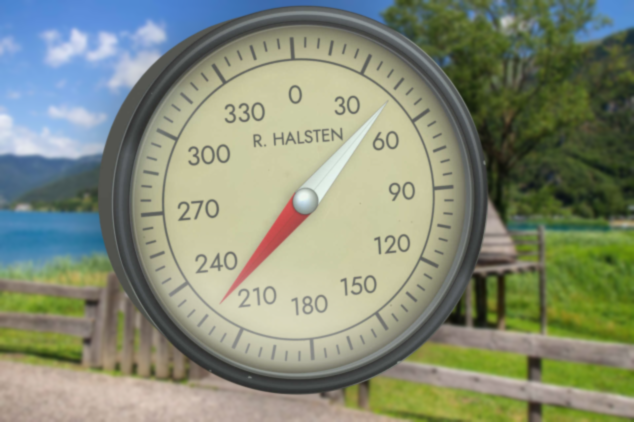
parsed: 225 °
